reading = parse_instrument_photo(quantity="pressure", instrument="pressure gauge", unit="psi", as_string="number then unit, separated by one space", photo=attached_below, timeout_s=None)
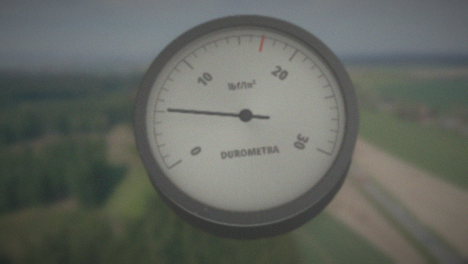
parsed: 5 psi
